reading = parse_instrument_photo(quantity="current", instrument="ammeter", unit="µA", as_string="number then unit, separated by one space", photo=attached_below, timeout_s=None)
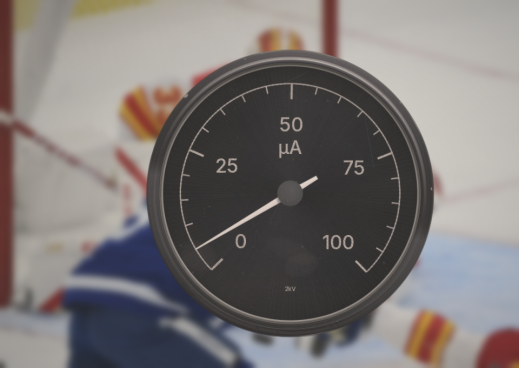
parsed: 5 µA
